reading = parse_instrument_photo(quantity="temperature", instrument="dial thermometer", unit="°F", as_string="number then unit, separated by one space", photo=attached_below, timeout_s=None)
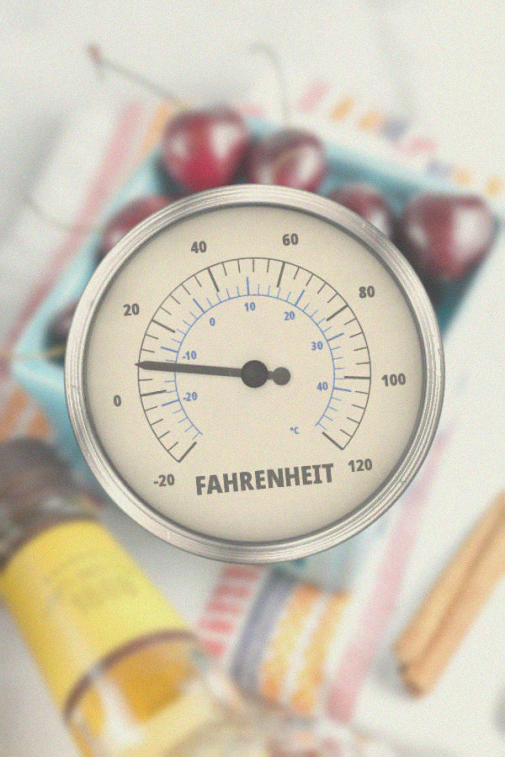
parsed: 8 °F
